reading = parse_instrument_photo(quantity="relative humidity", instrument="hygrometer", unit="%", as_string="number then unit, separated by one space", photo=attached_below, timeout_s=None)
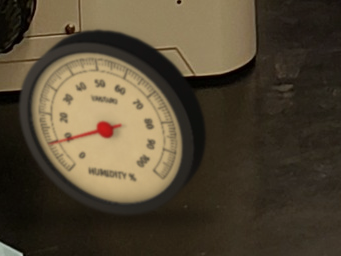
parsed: 10 %
